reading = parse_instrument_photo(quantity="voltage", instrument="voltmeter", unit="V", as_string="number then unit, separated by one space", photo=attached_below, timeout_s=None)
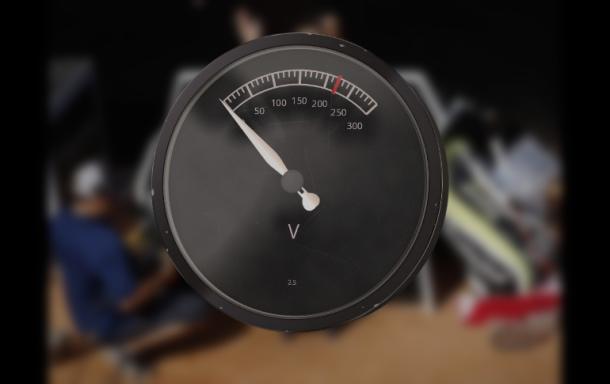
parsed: 0 V
